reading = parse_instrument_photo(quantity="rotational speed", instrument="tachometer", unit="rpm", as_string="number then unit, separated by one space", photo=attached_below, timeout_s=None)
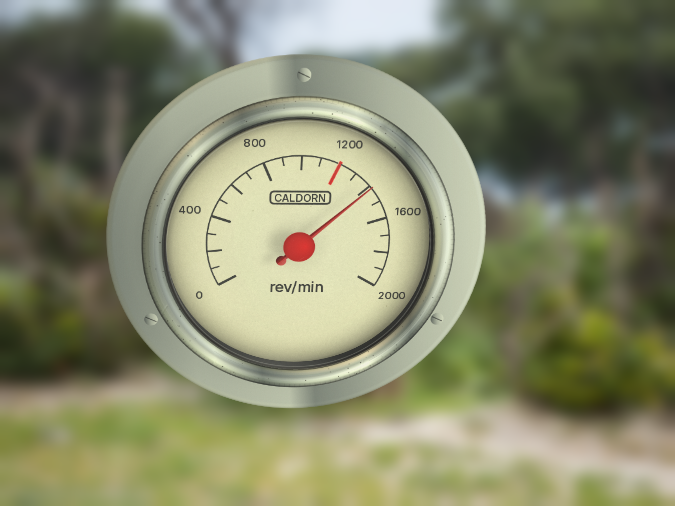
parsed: 1400 rpm
